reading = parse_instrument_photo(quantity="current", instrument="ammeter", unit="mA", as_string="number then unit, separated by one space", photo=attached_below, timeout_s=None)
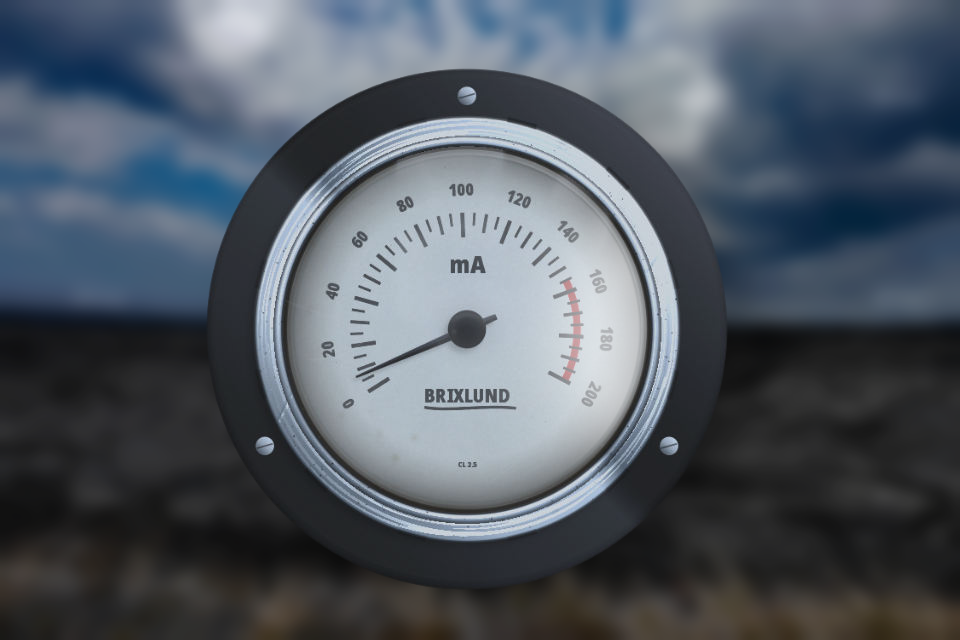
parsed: 7.5 mA
